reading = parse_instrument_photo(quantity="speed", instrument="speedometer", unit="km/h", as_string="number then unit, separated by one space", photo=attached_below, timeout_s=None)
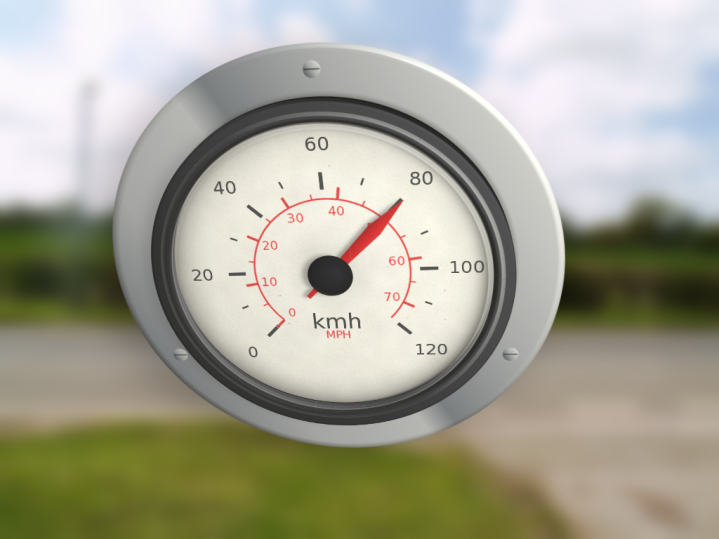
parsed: 80 km/h
